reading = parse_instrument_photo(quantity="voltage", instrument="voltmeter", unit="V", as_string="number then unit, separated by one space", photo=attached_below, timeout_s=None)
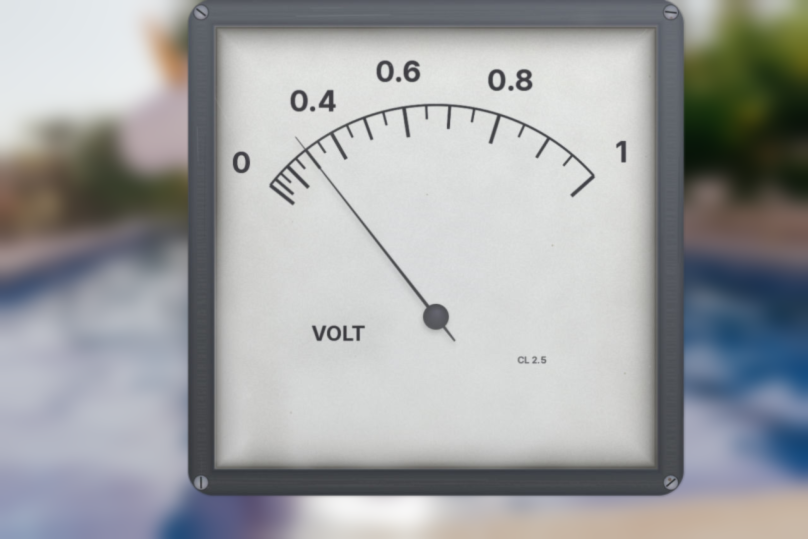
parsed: 0.3 V
